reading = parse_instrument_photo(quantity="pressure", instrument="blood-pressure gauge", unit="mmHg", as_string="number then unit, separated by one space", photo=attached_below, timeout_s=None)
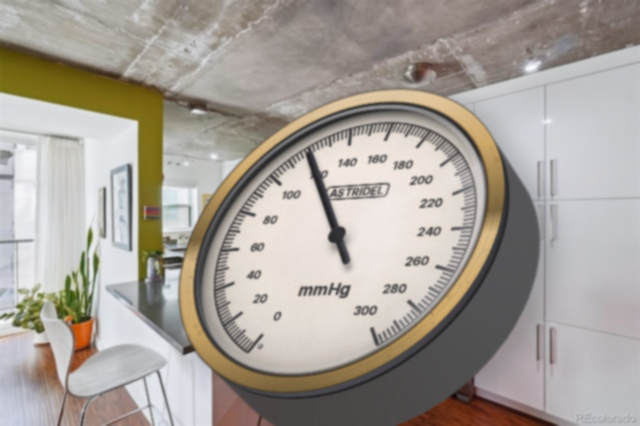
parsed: 120 mmHg
